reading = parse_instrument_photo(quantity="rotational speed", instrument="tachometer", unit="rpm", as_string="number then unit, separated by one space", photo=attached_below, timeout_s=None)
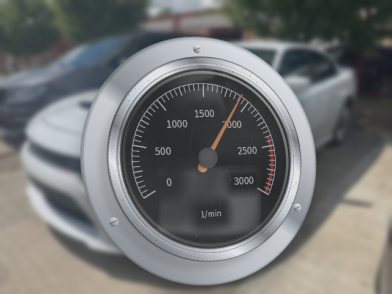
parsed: 1900 rpm
